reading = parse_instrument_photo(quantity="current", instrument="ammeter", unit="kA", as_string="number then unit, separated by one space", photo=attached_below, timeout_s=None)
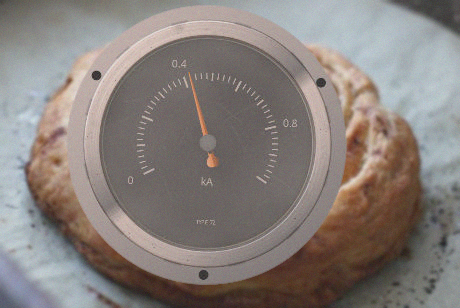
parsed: 0.42 kA
